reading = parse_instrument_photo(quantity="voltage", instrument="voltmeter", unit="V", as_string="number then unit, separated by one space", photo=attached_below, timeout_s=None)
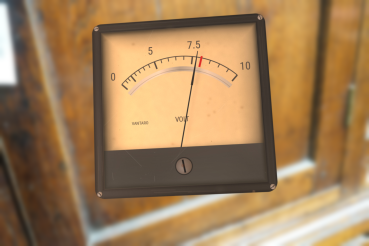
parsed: 7.75 V
